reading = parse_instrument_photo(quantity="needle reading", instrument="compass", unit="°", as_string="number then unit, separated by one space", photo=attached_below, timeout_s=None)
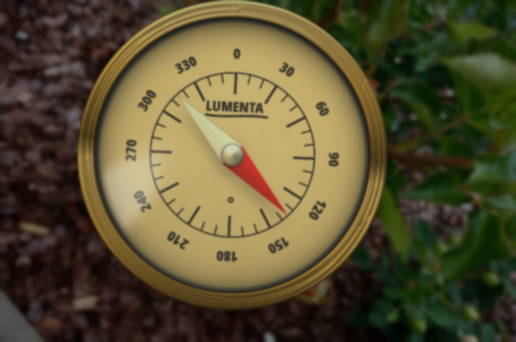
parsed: 135 °
